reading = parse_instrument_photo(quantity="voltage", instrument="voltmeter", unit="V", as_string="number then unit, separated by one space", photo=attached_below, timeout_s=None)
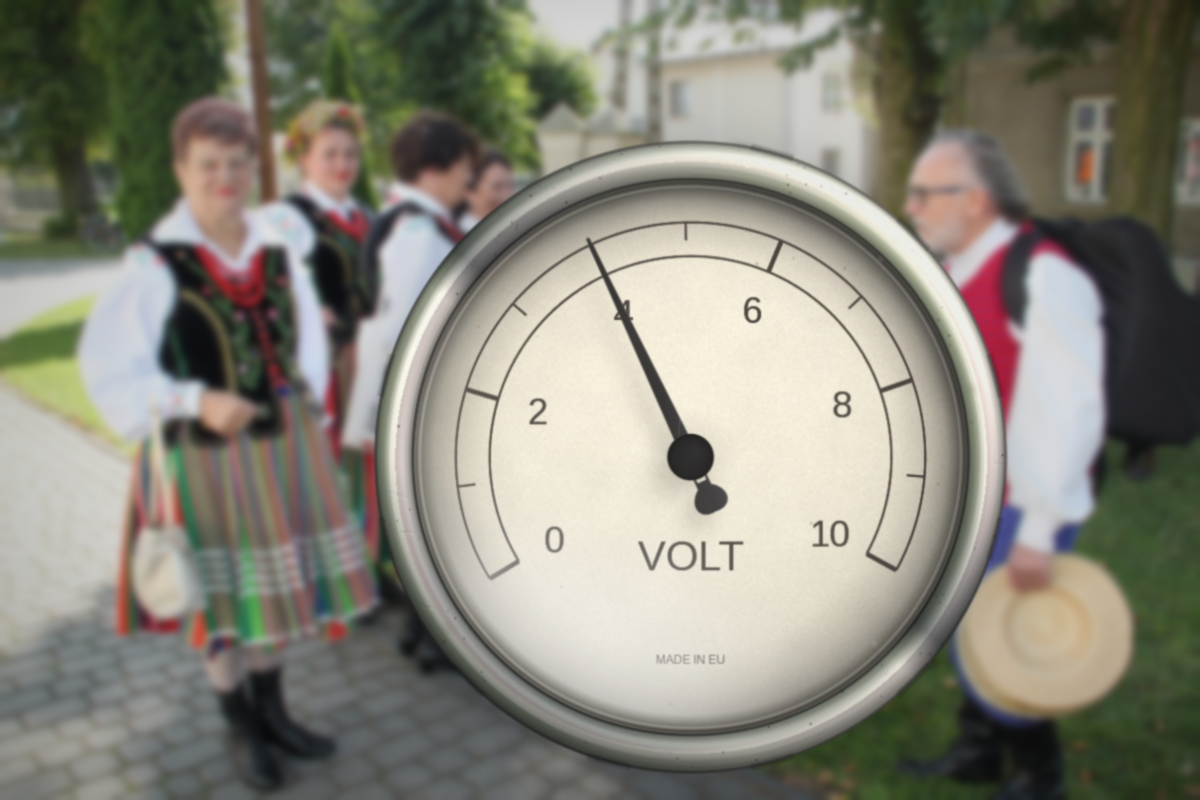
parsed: 4 V
